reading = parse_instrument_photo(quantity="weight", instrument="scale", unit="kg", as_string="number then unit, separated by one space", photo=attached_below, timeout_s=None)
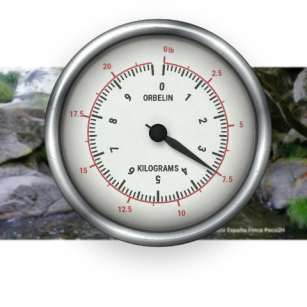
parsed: 3.4 kg
